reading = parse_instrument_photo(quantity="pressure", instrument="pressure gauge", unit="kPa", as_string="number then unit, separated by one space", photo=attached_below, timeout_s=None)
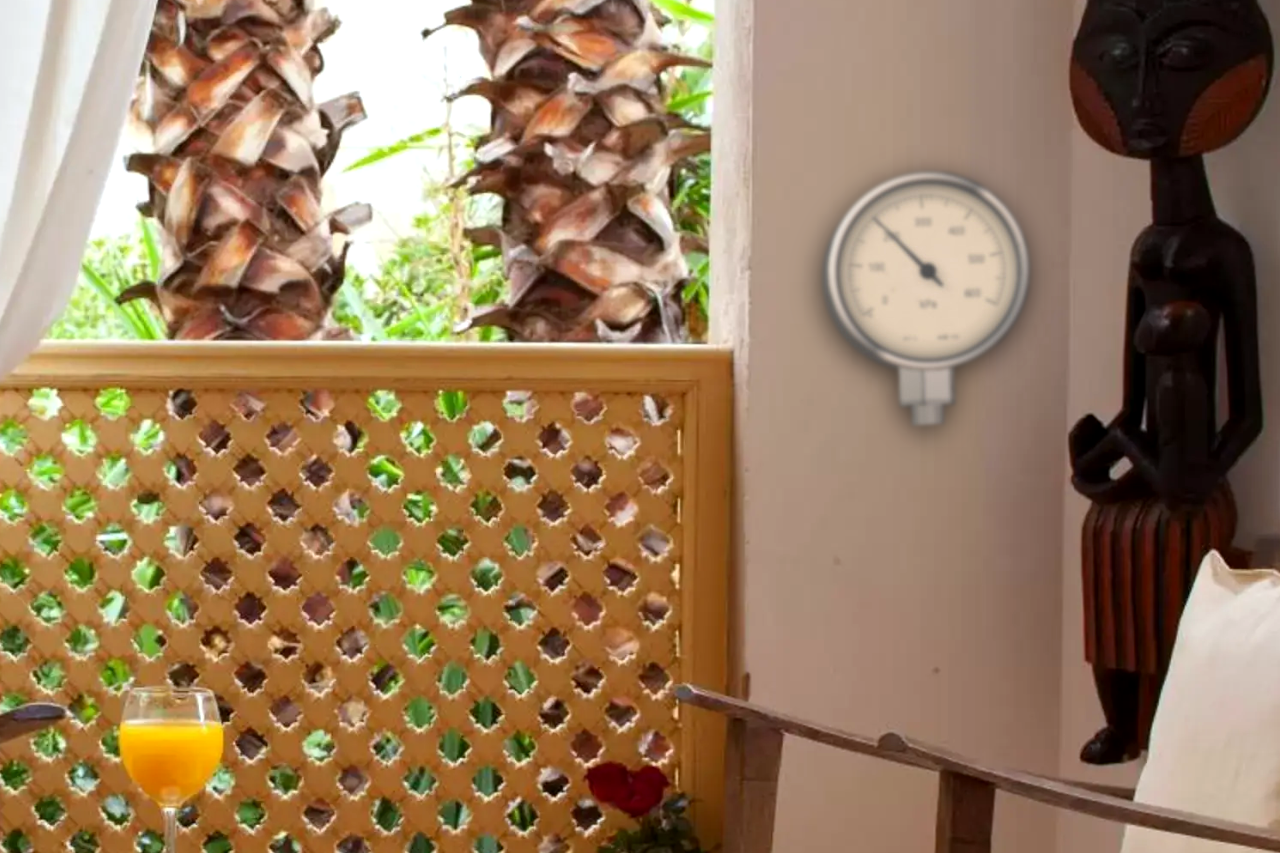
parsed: 200 kPa
